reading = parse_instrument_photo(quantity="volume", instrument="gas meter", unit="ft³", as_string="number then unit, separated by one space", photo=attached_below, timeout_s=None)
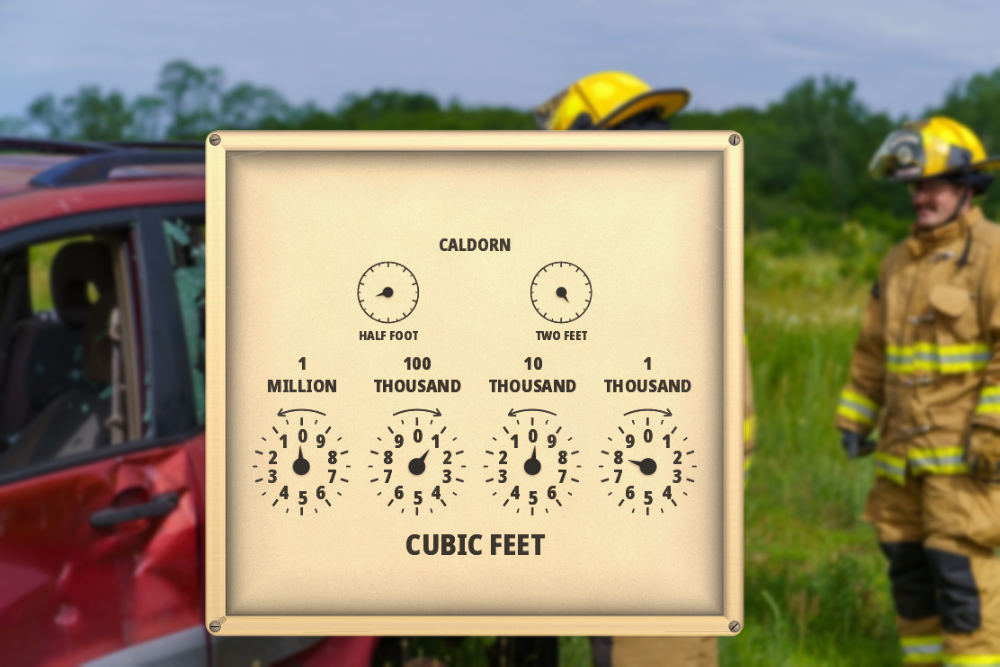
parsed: 9800 ft³
